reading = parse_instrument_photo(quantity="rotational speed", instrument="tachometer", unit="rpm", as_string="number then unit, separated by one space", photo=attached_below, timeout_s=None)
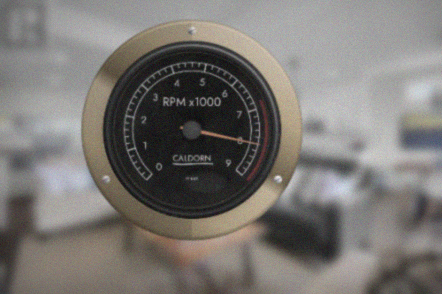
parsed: 8000 rpm
